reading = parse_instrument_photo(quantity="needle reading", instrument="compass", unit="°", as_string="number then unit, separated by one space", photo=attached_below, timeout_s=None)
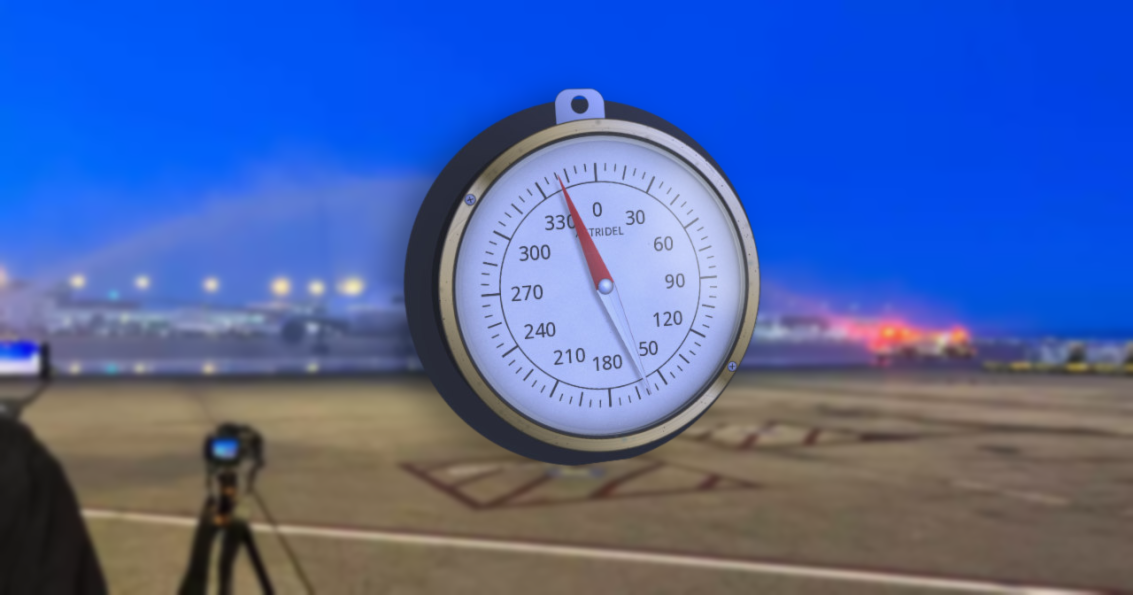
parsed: 340 °
